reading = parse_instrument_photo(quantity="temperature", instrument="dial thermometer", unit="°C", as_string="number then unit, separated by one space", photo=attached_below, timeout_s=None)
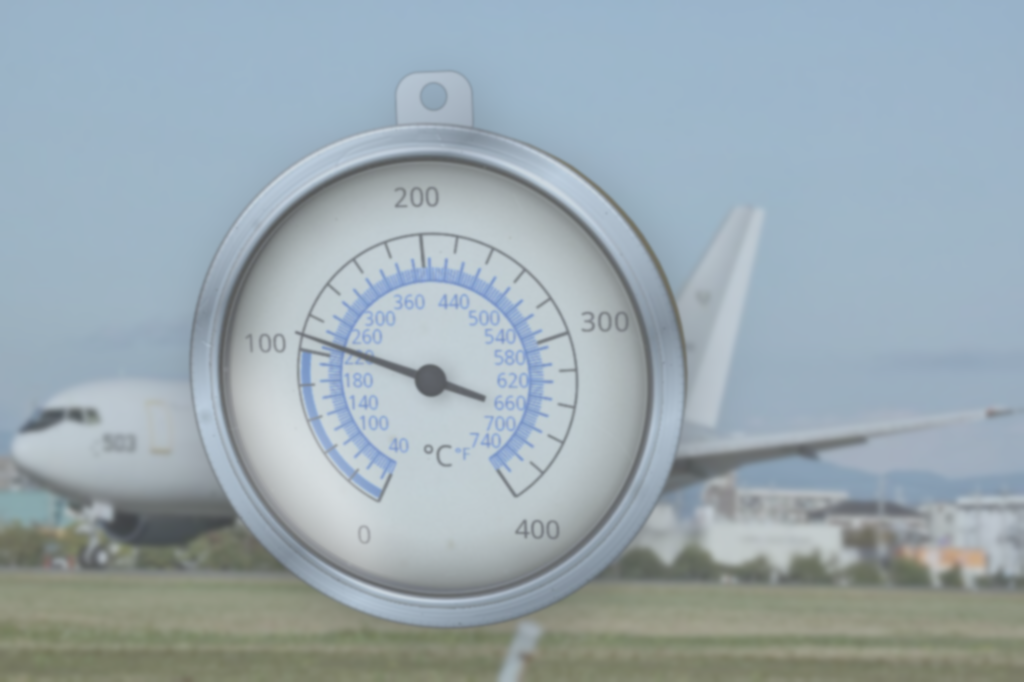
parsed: 110 °C
